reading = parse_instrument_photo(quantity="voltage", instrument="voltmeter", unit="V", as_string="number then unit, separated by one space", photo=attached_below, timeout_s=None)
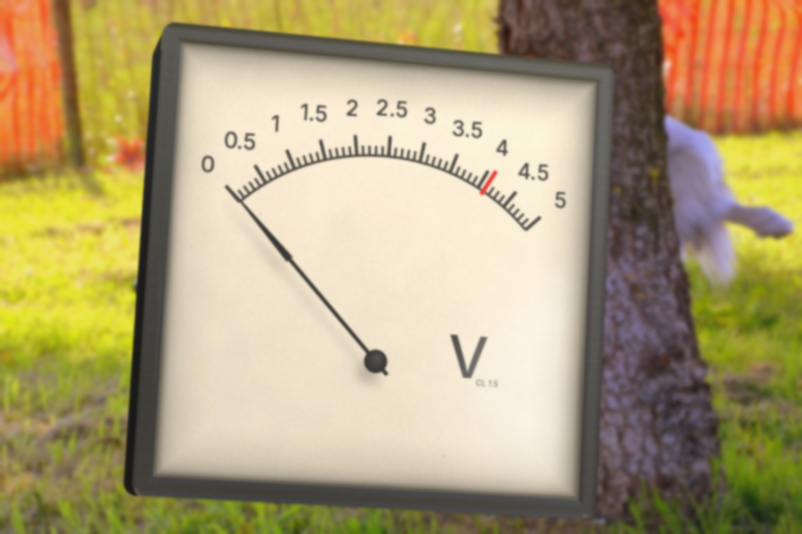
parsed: 0 V
